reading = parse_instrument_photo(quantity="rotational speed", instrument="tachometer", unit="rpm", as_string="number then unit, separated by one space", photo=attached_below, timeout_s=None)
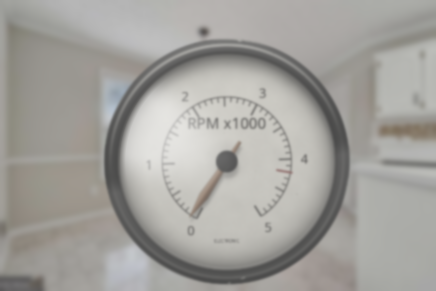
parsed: 100 rpm
